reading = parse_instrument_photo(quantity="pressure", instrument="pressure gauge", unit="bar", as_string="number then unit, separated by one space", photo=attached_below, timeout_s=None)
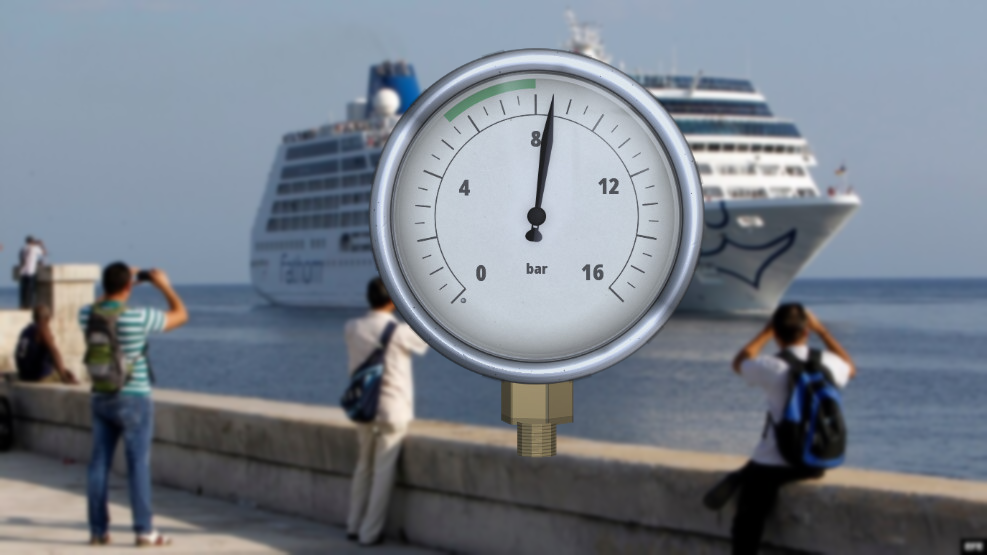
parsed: 8.5 bar
